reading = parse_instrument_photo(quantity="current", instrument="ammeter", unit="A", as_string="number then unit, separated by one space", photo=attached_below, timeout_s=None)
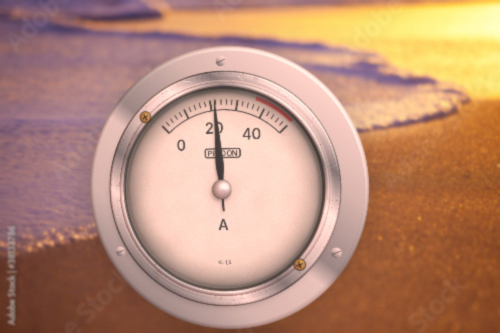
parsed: 22 A
